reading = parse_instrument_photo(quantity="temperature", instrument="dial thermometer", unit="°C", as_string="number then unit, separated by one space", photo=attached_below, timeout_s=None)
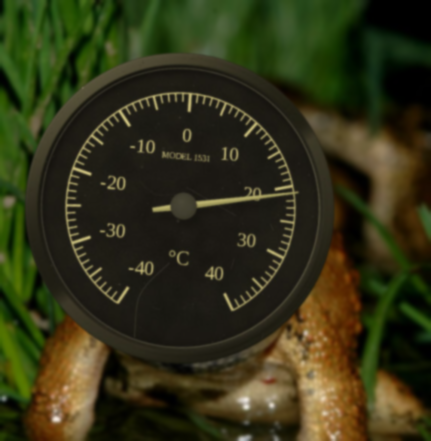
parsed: 21 °C
